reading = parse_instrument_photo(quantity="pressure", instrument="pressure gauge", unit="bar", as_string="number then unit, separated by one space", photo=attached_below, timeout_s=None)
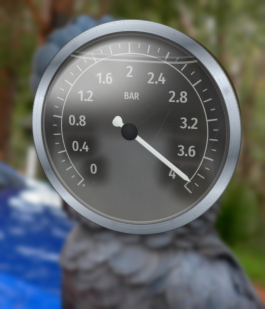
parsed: 3.9 bar
